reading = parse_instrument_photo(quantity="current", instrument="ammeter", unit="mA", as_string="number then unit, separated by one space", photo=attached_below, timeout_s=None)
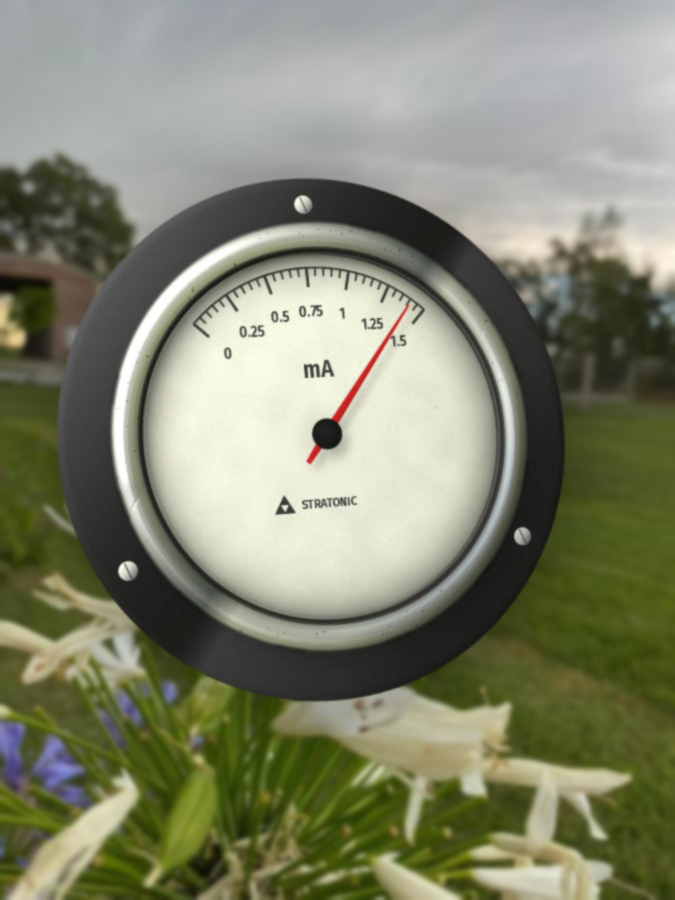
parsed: 1.4 mA
